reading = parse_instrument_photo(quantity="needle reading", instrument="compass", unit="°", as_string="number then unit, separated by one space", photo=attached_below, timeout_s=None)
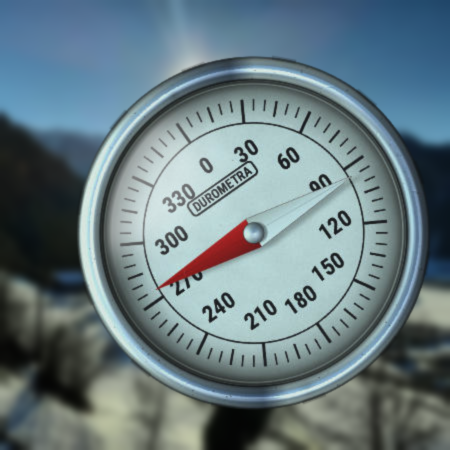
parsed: 275 °
